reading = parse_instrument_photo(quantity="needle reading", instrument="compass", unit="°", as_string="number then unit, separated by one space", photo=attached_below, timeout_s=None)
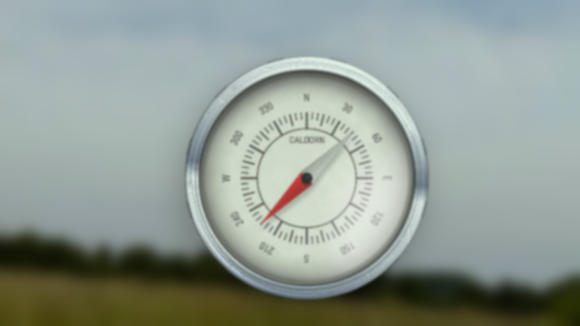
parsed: 225 °
